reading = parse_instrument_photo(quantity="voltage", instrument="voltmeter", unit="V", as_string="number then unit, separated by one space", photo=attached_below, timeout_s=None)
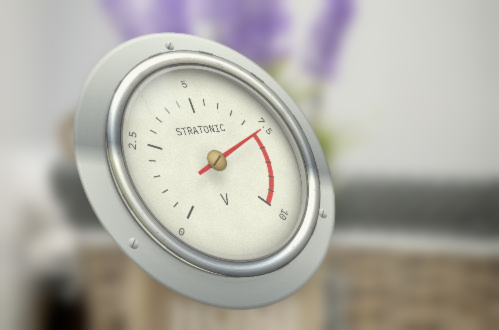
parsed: 7.5 V
